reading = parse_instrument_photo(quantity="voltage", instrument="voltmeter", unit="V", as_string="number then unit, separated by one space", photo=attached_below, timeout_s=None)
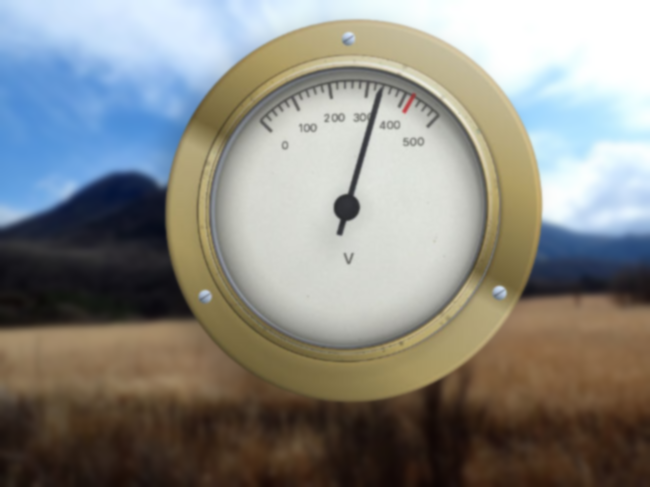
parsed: 340 V
